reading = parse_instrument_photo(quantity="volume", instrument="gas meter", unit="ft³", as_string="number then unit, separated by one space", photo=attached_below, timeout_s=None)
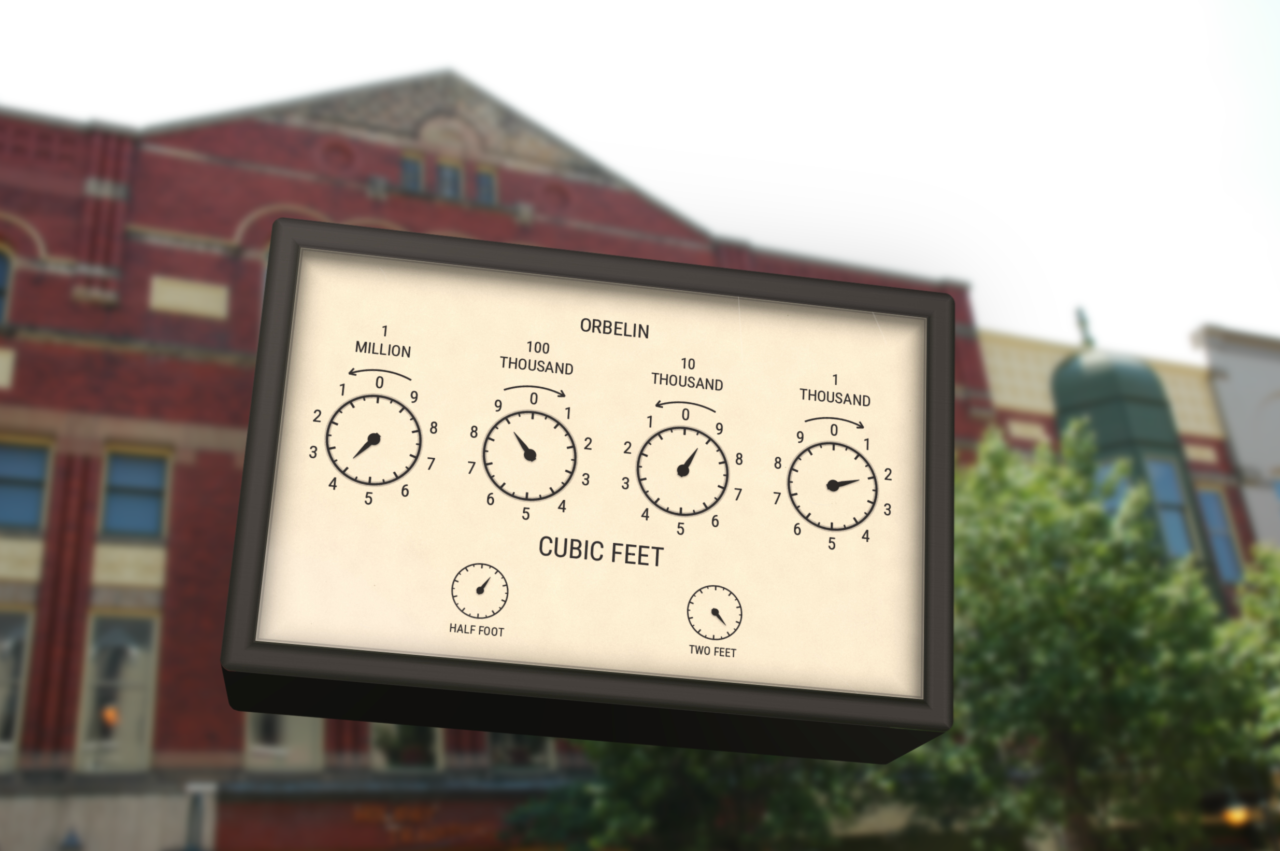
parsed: 389200 ft³
